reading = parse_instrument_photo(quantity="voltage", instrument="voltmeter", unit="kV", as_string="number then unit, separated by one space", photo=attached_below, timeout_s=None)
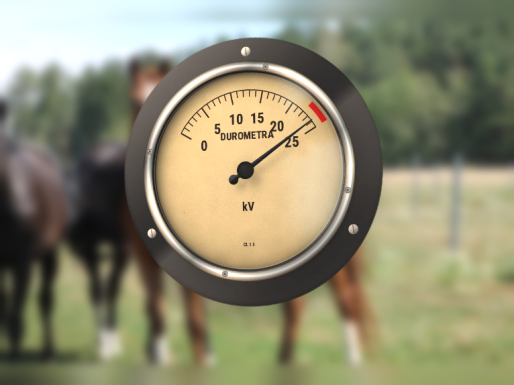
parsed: 24 kV
